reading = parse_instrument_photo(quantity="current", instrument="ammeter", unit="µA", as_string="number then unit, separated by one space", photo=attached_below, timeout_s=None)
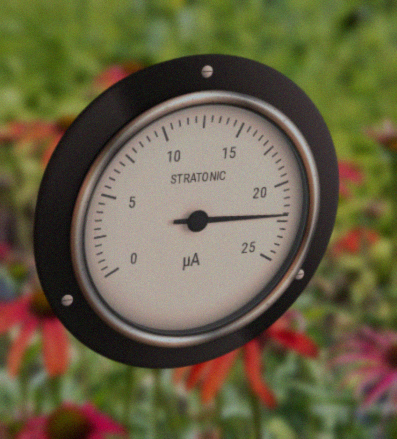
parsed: 22 µA
